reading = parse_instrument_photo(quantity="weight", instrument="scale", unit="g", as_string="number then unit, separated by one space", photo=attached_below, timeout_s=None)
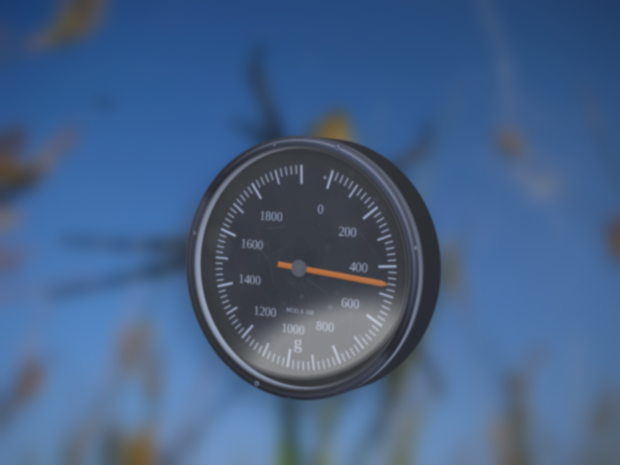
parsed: 460 g
